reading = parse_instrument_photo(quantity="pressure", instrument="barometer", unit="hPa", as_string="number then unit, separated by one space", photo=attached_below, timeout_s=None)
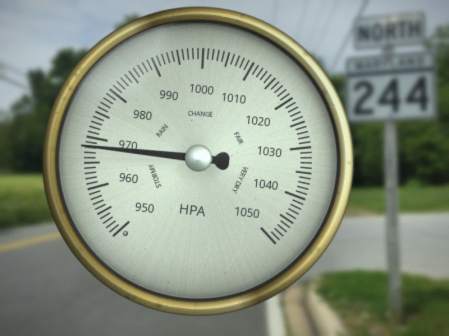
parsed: 968 hPa
